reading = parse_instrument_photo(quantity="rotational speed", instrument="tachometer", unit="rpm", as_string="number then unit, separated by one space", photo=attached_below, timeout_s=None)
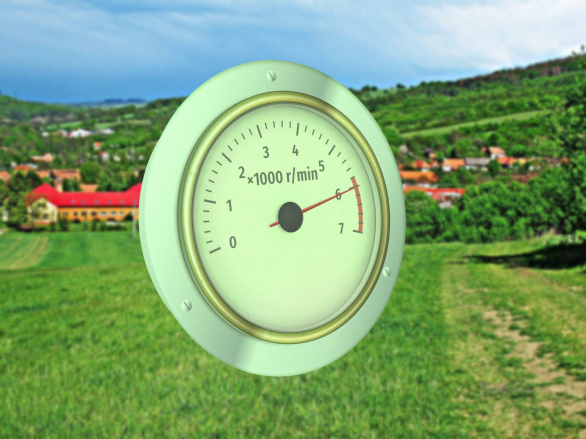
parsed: 6000 rpm
